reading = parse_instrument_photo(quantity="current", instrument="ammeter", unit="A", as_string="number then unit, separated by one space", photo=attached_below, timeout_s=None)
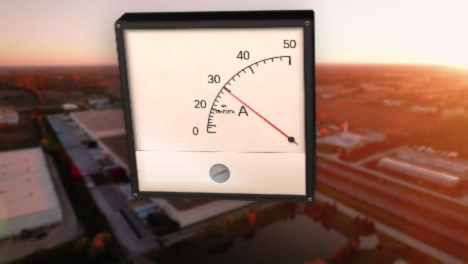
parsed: 30 A
